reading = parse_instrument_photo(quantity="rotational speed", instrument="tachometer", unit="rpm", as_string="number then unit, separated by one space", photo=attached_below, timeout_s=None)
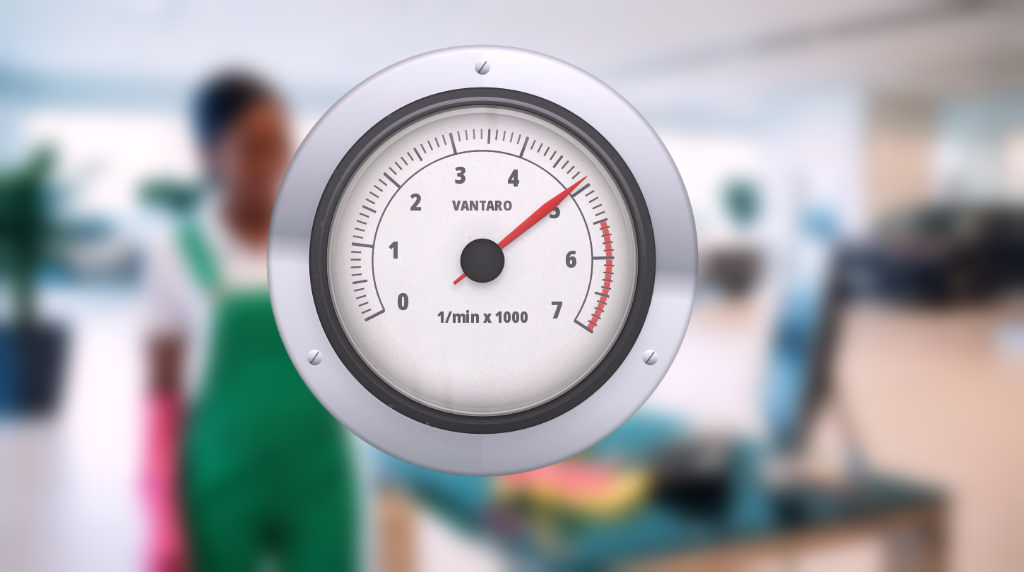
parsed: 4900 rpm
